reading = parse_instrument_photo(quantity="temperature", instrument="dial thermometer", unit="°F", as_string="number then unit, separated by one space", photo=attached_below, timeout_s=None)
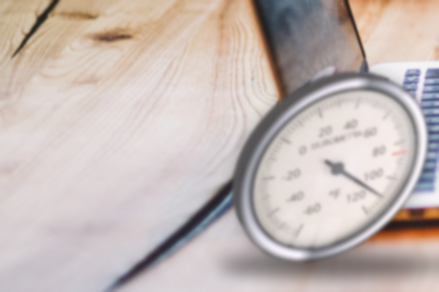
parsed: 110 °F
